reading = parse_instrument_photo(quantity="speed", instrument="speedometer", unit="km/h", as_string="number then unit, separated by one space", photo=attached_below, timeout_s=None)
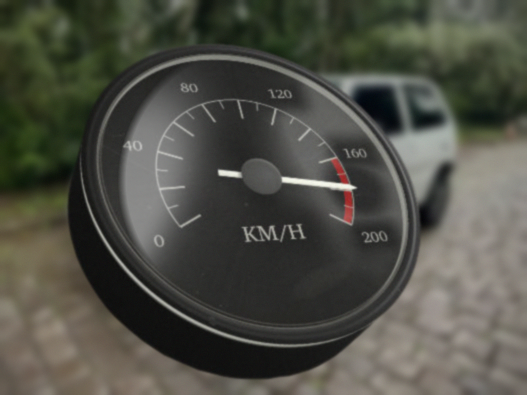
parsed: 180 km/h
